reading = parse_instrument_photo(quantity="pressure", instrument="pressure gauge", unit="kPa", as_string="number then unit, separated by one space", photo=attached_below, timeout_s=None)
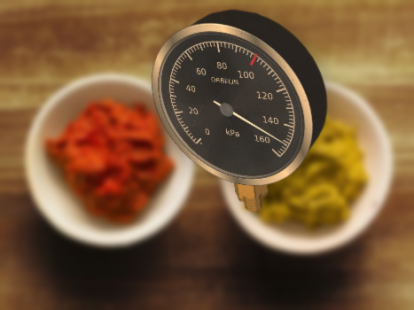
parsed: 150 kPa
